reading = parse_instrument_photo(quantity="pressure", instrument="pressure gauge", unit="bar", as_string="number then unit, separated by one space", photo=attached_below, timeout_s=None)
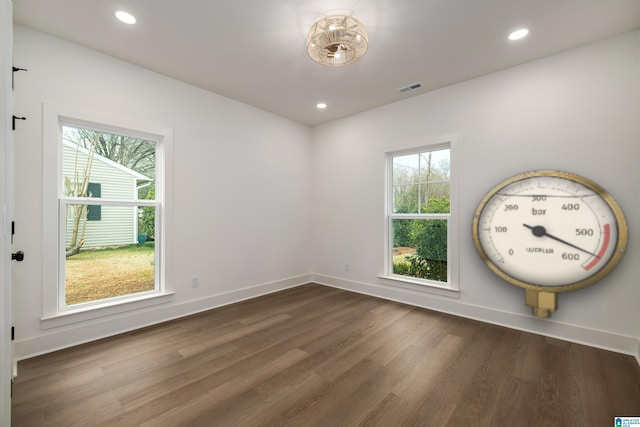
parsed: 560 bar
